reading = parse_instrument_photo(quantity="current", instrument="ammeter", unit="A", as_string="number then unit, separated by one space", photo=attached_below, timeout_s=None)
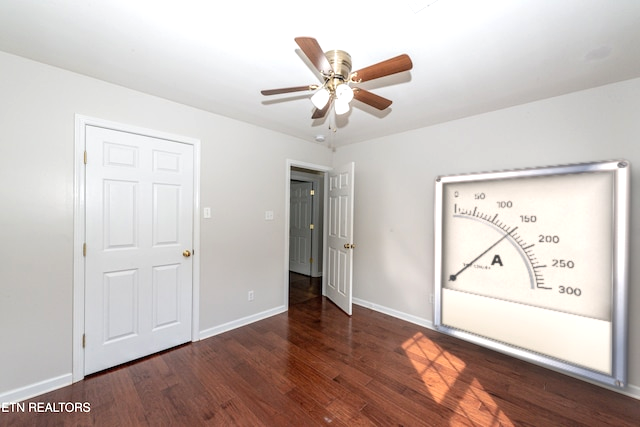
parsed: 150 A
